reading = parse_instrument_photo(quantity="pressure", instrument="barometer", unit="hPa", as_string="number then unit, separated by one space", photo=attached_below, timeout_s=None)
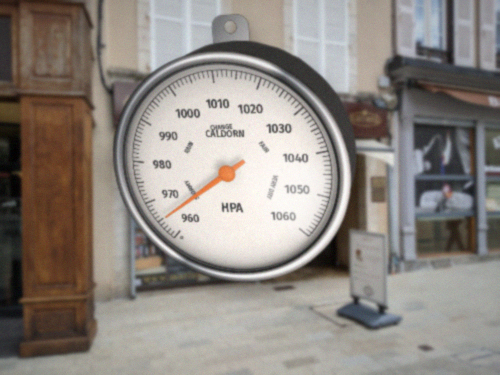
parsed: 965 hPa
